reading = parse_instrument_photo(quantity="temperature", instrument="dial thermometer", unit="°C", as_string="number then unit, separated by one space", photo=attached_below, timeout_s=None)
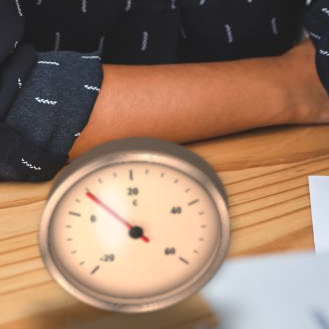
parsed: 8 °C
